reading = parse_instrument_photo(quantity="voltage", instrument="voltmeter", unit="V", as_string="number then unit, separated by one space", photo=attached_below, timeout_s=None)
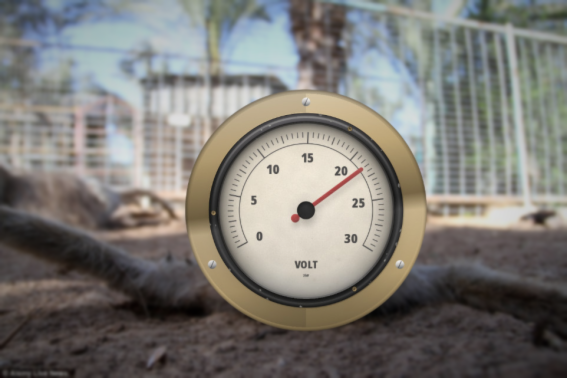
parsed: 21.5 V
